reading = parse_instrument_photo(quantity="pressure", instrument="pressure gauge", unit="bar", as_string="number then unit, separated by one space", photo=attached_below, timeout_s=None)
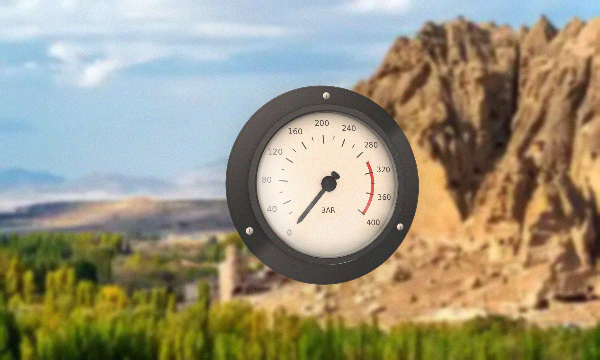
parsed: 0 bar
